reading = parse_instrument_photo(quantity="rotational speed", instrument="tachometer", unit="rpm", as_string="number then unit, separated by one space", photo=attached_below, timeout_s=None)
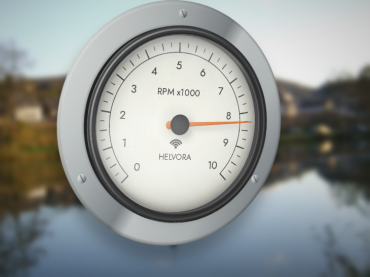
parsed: 8250 rpm
